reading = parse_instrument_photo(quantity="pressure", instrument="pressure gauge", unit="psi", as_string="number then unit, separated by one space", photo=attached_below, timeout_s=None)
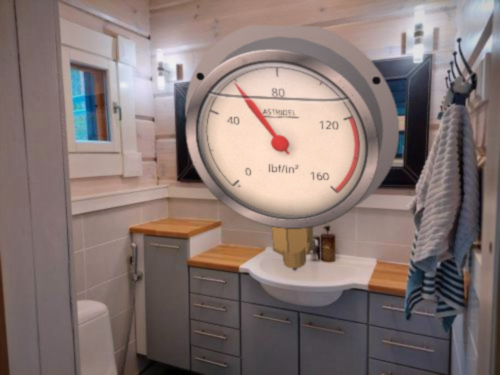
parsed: 60 psi
